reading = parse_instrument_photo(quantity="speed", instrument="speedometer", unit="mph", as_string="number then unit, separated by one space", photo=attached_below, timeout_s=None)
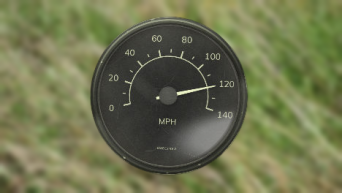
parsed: 120 mph
